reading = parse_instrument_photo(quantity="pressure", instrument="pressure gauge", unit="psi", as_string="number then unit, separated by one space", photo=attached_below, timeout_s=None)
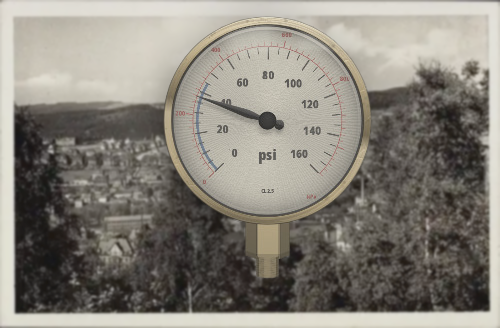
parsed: 37.5 psi
